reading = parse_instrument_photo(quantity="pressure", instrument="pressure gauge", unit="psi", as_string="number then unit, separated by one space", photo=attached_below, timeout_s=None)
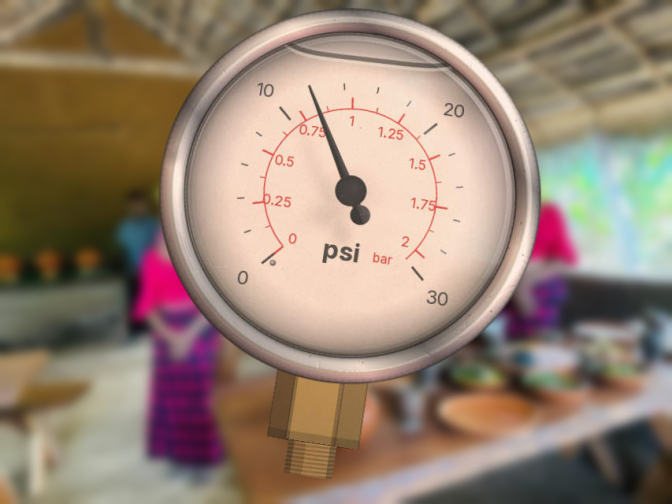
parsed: 12 psi
